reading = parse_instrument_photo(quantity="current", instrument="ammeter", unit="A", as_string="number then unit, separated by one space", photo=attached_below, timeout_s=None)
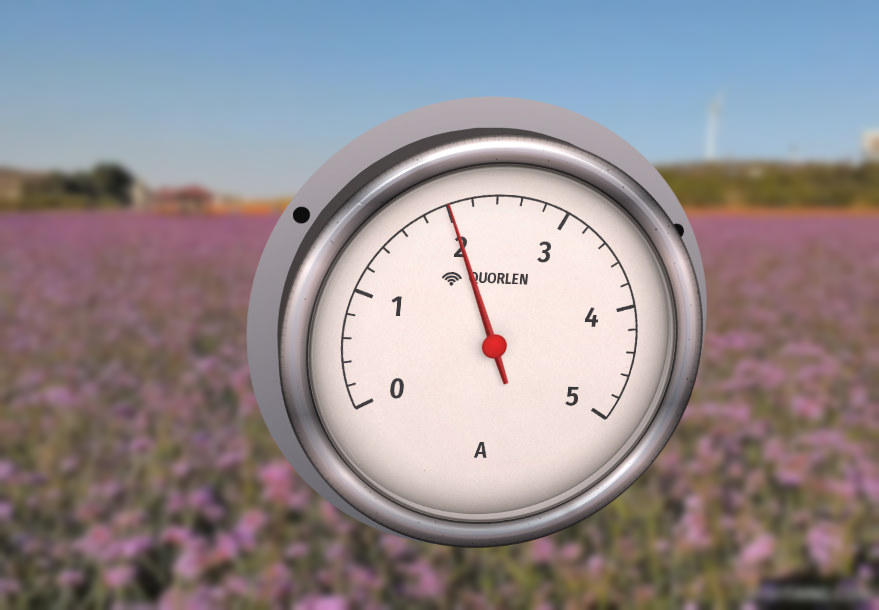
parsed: 2 A
